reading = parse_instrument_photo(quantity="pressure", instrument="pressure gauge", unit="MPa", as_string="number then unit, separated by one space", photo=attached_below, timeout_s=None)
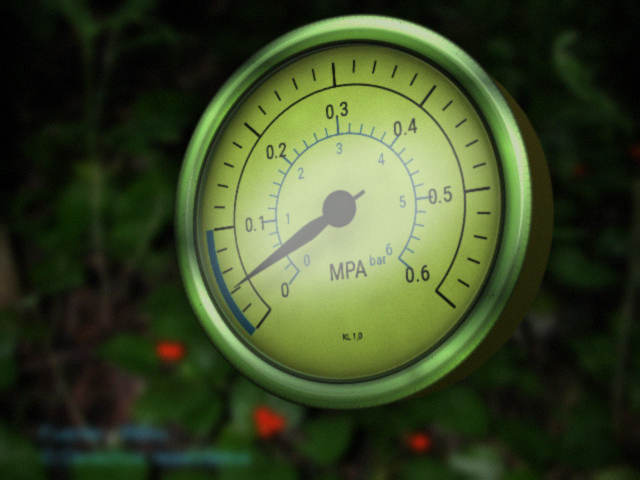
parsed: 0.04 MPa
